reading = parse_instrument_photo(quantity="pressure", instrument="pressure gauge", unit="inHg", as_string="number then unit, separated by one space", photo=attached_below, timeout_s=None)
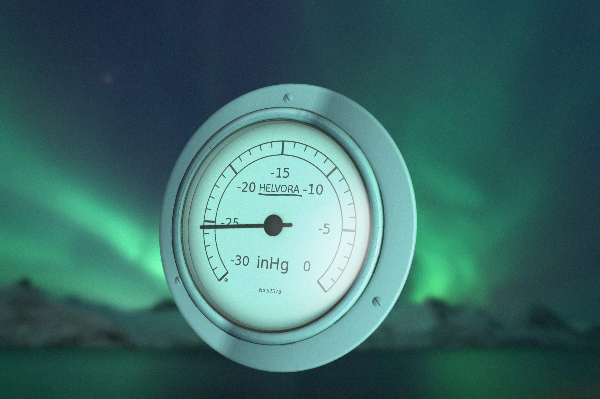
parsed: -25.5 inHg
